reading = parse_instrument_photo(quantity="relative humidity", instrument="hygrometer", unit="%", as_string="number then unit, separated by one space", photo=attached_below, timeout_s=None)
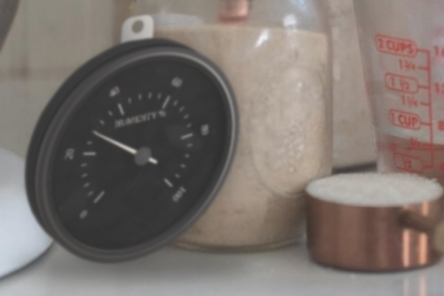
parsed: 28 %
